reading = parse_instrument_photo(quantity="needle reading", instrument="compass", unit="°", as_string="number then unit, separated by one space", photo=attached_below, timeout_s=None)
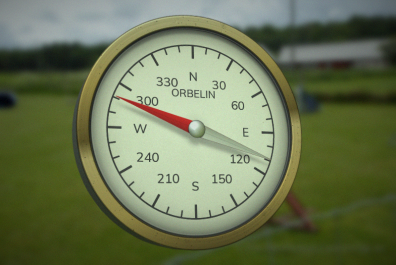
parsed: 290 °
